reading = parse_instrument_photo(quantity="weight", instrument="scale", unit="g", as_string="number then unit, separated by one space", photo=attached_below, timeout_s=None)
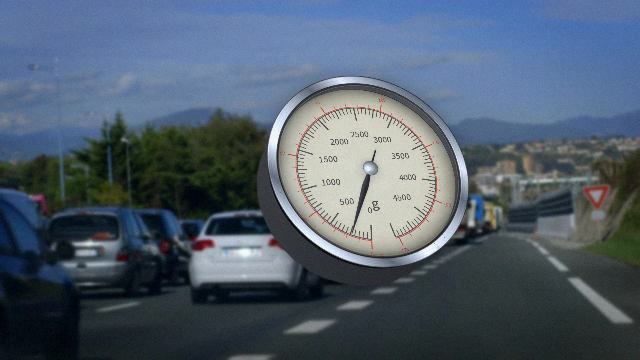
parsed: 250 g
